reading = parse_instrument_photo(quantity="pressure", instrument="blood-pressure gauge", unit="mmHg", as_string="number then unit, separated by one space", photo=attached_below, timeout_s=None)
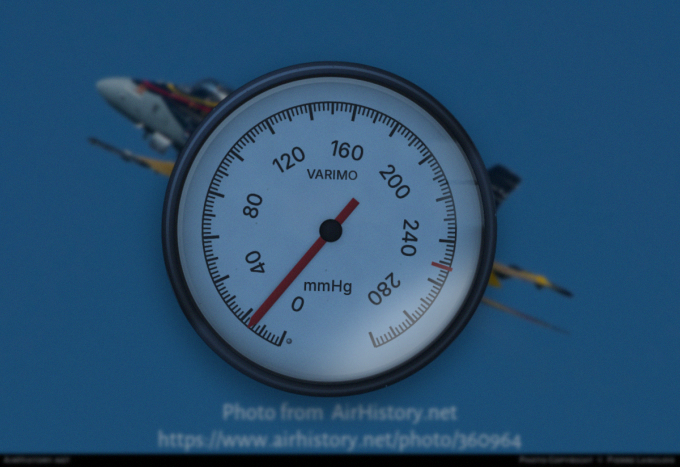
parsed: 16 mmHg
